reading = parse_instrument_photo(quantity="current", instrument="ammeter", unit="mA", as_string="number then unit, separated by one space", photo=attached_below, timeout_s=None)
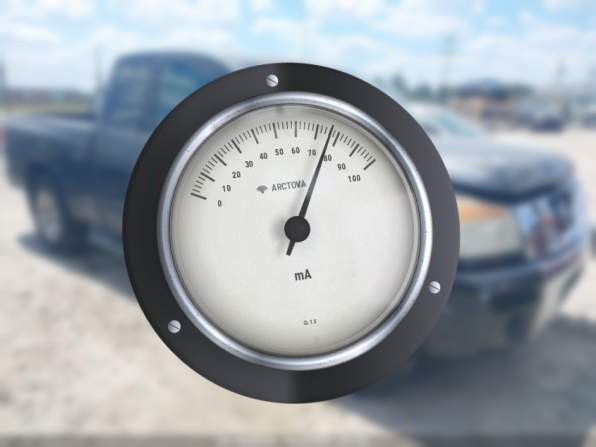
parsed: 76 mA
